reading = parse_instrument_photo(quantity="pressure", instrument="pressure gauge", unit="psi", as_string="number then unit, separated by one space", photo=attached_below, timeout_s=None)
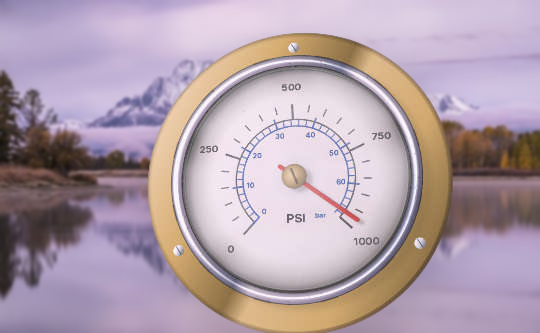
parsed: 975 psi
